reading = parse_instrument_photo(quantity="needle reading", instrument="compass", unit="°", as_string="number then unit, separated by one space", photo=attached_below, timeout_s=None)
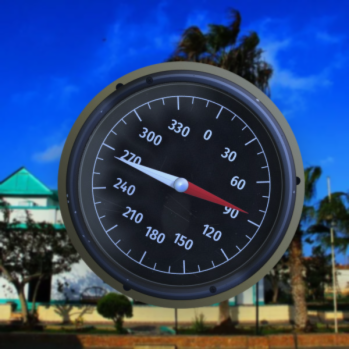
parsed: 85 °
